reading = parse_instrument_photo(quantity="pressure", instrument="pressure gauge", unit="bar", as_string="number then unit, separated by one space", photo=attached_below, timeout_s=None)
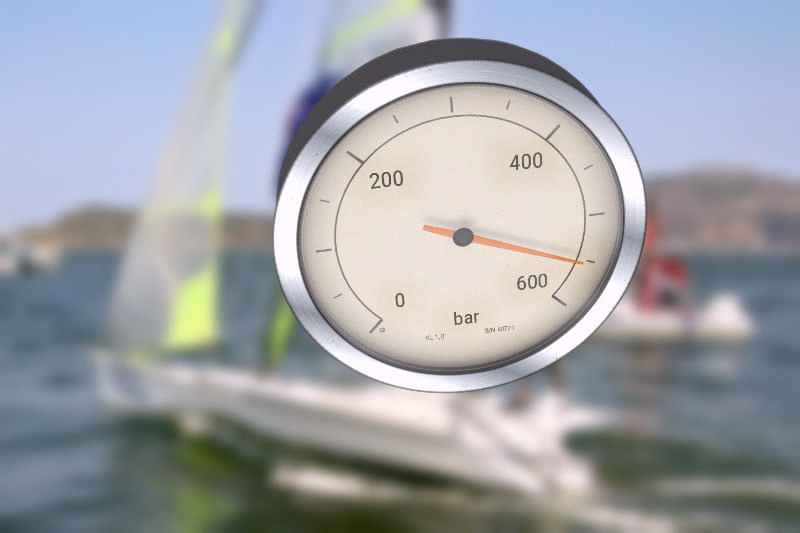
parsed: 550 bar
